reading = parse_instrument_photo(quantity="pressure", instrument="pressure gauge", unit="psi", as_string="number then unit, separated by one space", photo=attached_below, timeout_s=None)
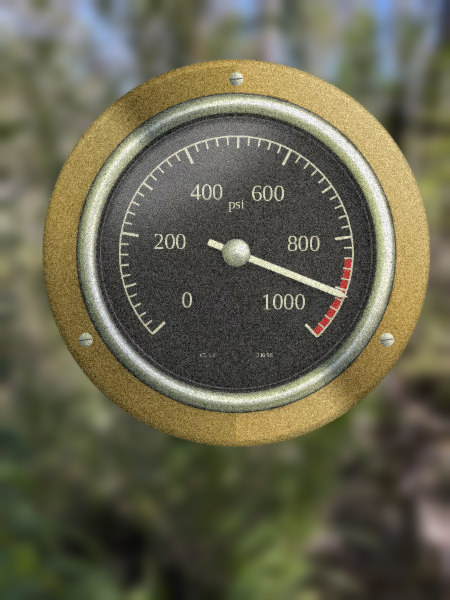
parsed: 910 psi
